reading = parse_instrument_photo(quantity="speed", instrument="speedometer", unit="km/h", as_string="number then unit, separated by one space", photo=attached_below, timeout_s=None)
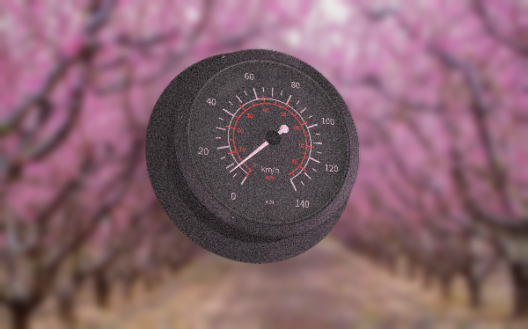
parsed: 7.5 km/h
